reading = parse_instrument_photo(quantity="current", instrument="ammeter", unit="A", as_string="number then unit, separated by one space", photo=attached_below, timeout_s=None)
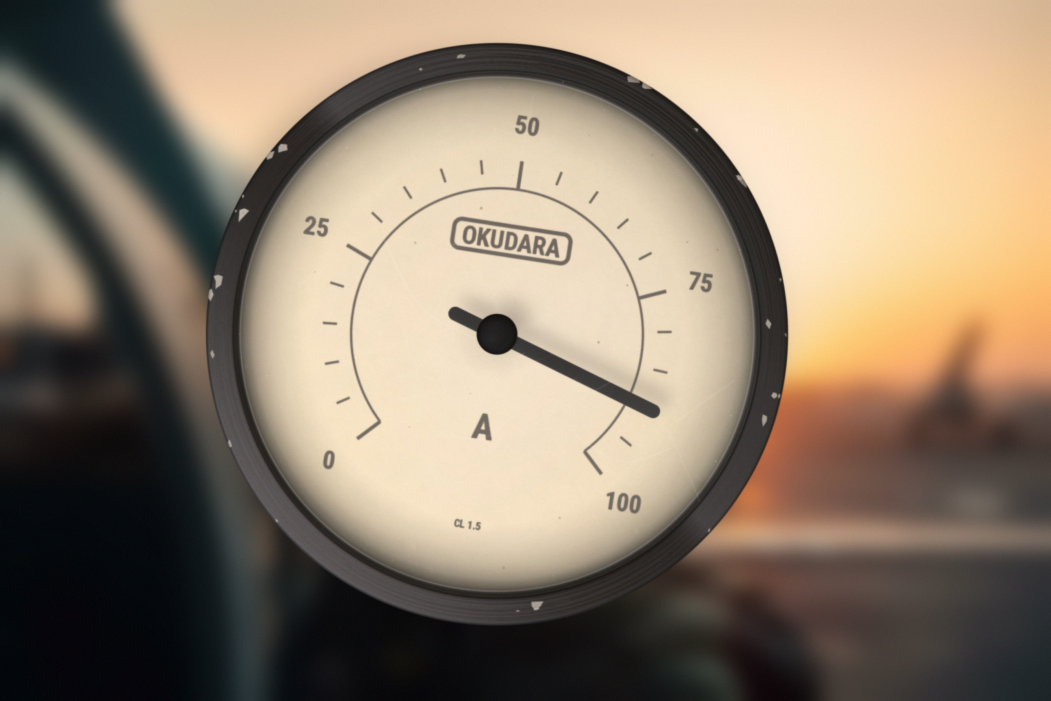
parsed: 90 A
